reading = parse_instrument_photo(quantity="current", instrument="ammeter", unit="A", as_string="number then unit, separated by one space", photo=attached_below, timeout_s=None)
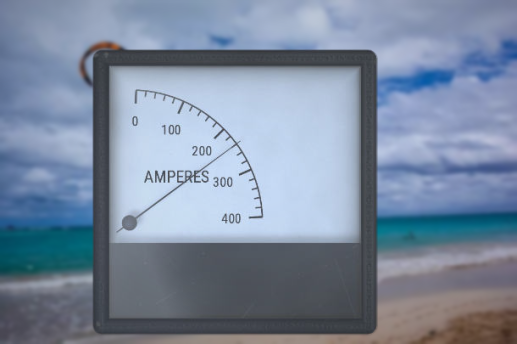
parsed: 240 A
